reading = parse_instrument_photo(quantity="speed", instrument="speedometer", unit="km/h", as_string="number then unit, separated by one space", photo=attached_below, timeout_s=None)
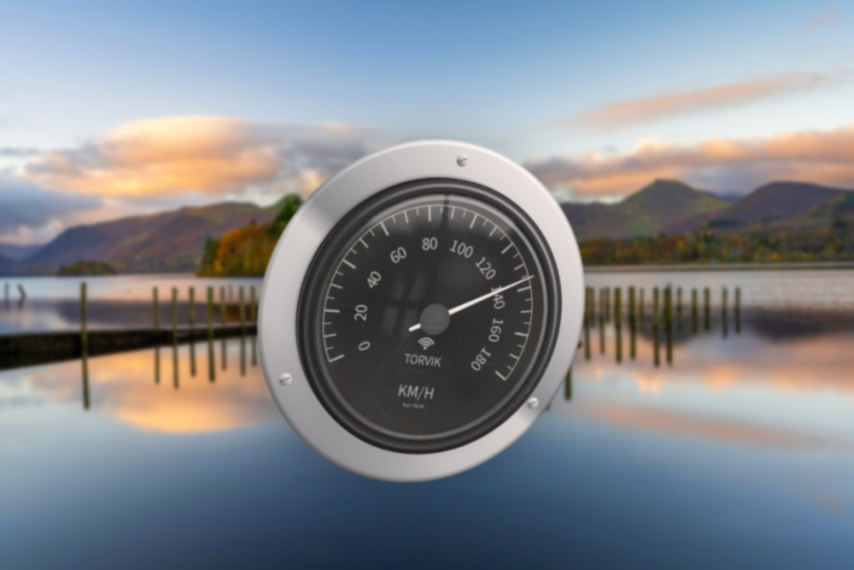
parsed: 135 km/h
